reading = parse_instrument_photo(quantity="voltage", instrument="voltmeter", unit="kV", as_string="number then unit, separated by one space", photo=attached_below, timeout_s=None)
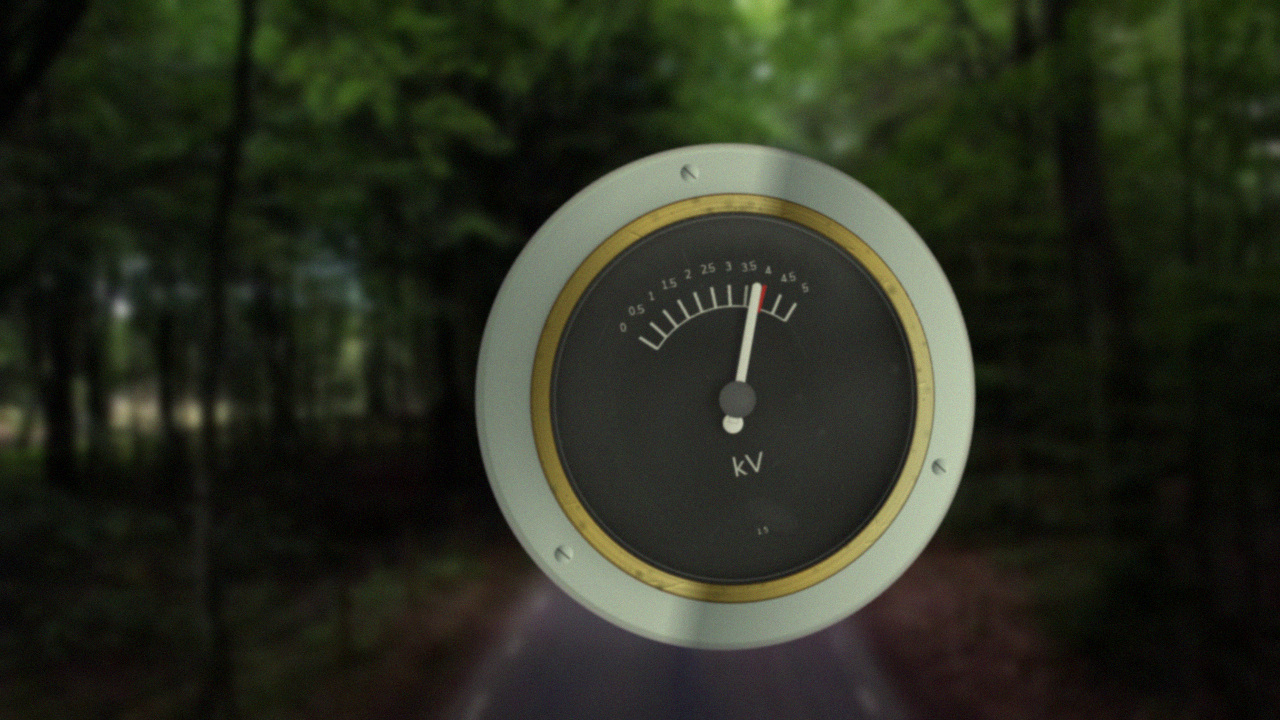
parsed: 3.75 kV
